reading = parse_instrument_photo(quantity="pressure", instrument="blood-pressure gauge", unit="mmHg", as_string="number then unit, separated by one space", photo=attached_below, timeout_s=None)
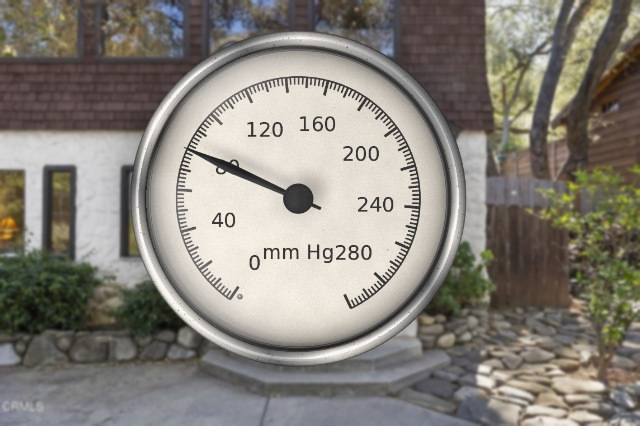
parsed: 80 mmHg
